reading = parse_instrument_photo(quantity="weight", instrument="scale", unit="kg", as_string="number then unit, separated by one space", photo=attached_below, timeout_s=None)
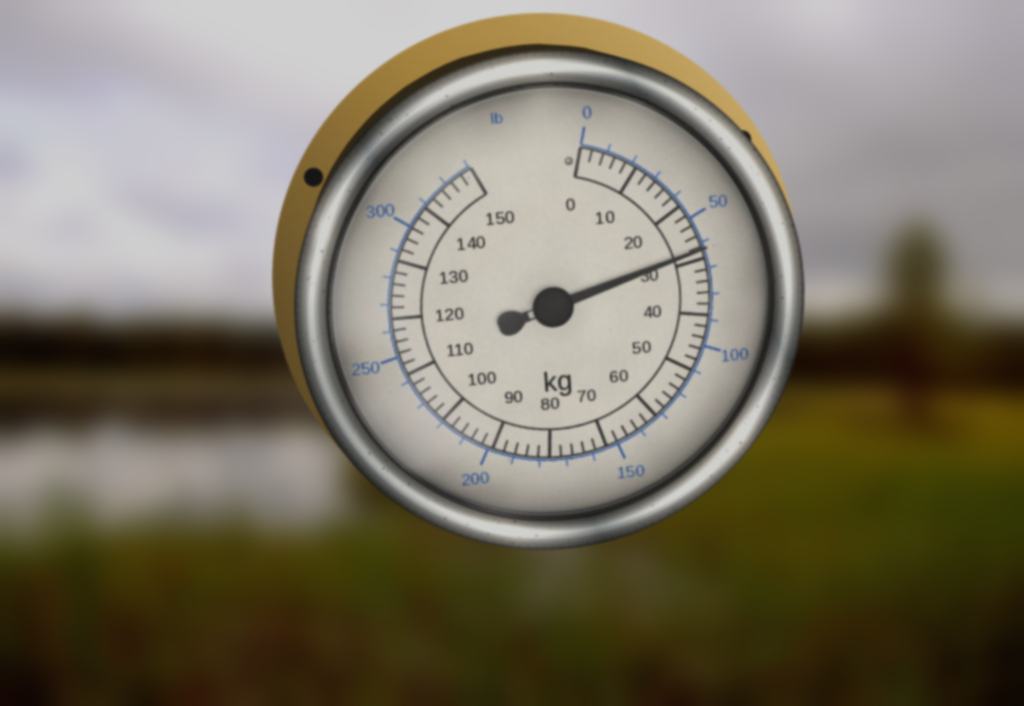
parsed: 28 kg
